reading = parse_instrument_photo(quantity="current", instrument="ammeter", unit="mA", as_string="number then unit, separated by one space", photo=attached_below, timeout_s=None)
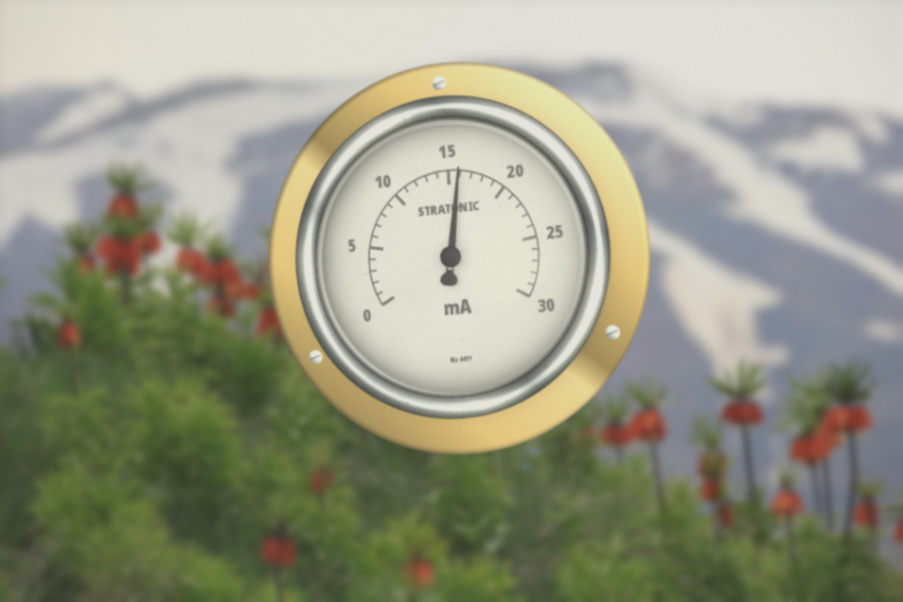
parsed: 16 mA
